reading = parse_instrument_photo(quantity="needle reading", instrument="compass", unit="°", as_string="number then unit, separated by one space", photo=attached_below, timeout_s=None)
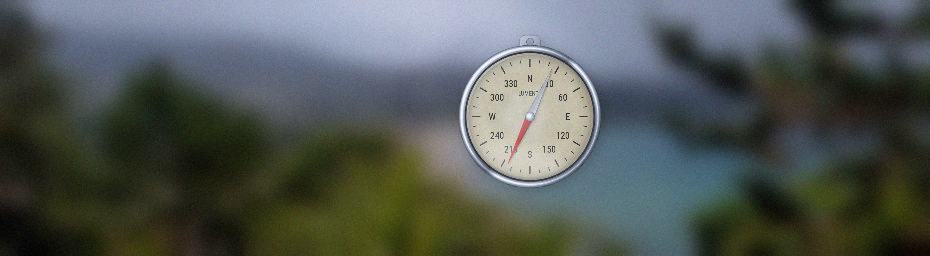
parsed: 205 °
